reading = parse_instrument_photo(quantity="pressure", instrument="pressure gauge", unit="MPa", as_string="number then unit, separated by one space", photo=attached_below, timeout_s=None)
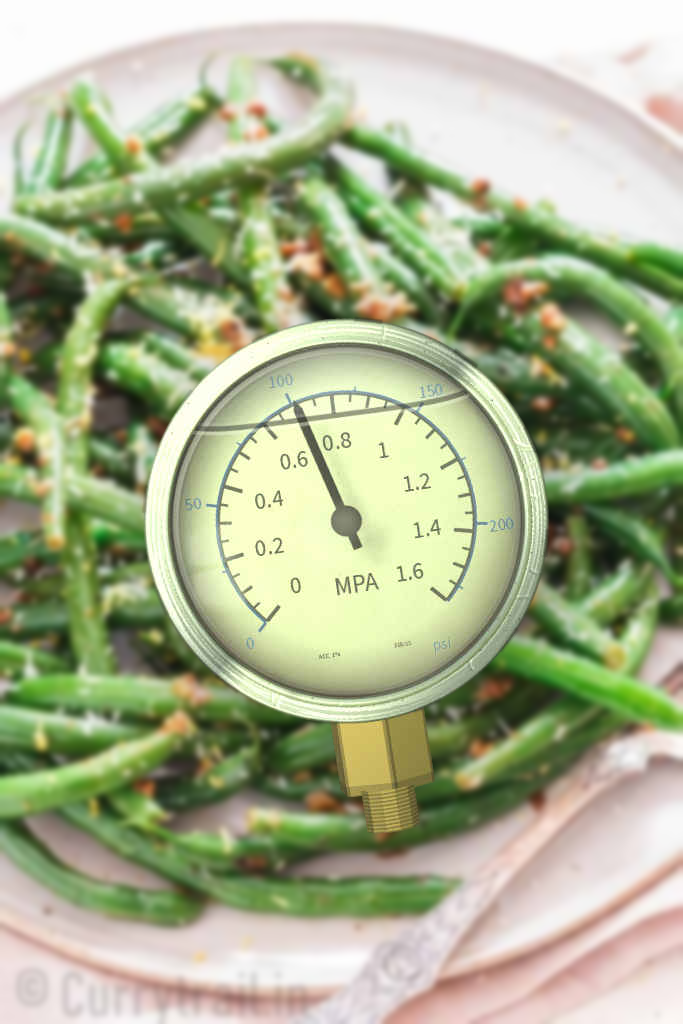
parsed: 0.7 MPa
